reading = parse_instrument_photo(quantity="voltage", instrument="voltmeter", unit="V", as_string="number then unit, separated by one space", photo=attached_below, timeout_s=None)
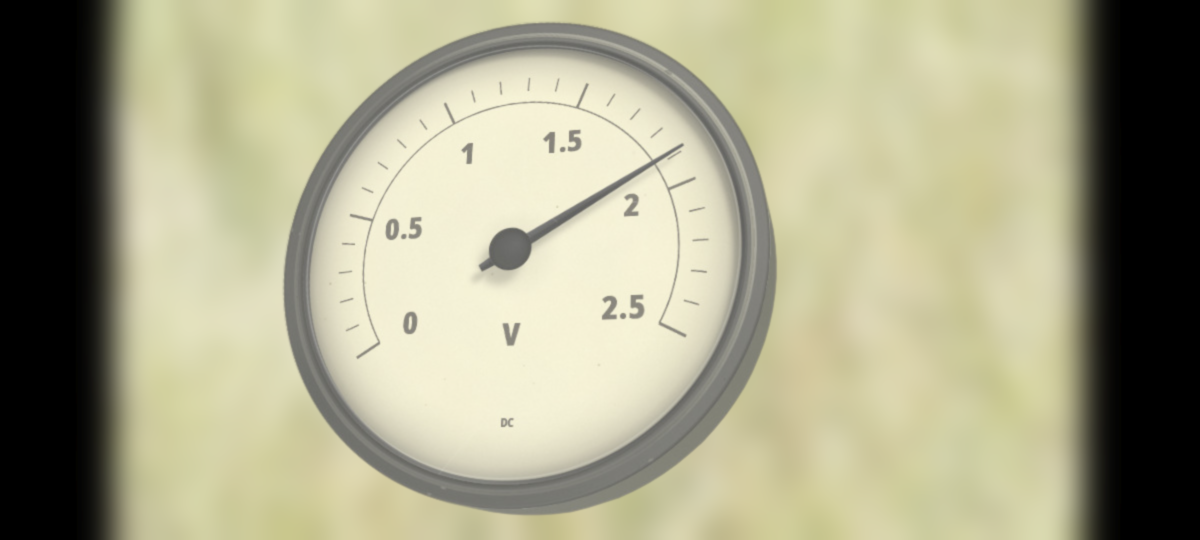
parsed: 1.9 V
